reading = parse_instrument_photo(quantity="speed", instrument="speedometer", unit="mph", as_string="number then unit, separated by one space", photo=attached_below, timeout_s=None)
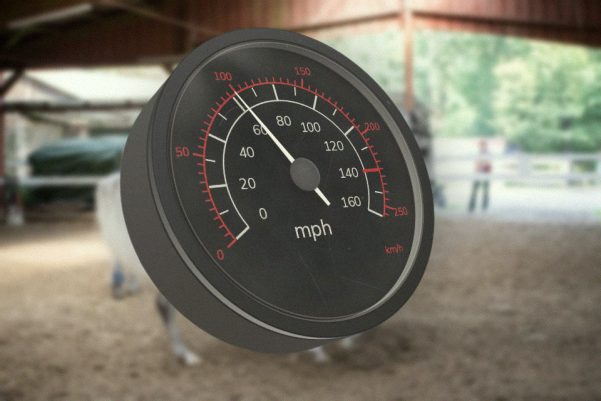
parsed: 60 mph
